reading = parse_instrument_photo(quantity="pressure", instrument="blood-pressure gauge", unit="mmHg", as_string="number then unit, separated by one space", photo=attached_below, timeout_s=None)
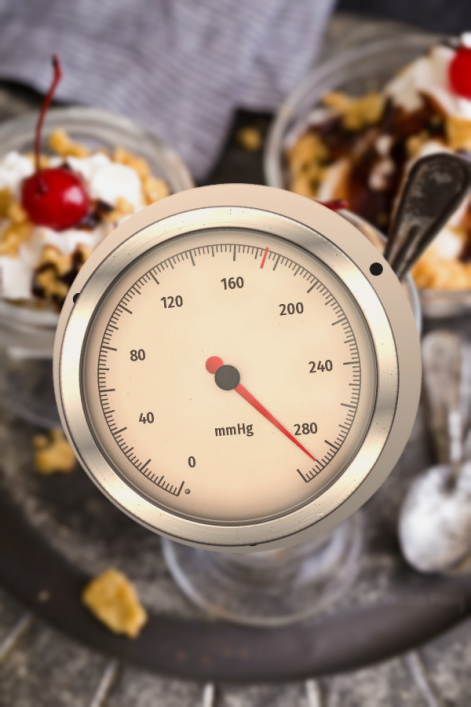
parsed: 290 mmHg
